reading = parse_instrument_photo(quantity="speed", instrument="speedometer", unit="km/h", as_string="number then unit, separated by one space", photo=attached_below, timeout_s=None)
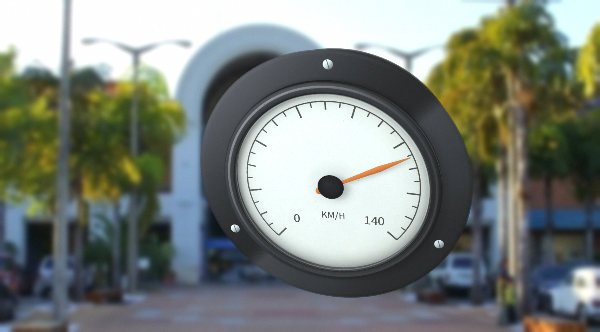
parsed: 105 km/h
